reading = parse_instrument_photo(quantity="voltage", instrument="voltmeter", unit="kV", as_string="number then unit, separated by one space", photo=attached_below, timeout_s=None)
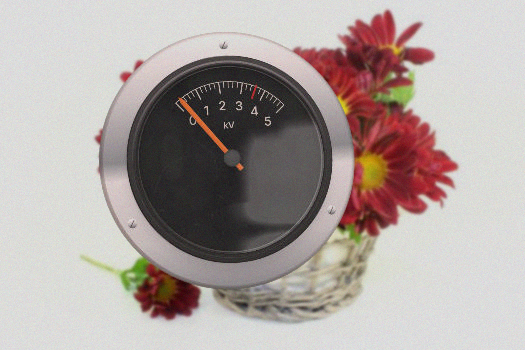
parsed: 0.2 kV
